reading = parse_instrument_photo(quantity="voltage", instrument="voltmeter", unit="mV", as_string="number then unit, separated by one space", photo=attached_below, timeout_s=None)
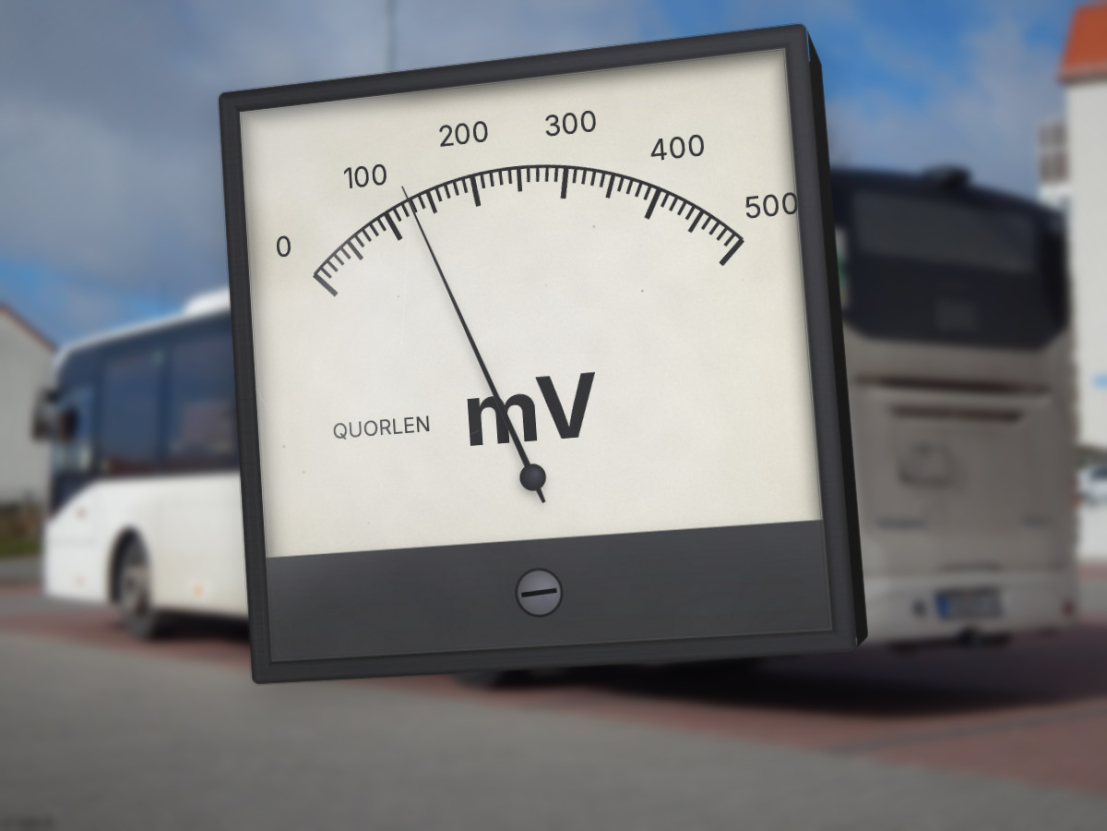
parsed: 130 mV
